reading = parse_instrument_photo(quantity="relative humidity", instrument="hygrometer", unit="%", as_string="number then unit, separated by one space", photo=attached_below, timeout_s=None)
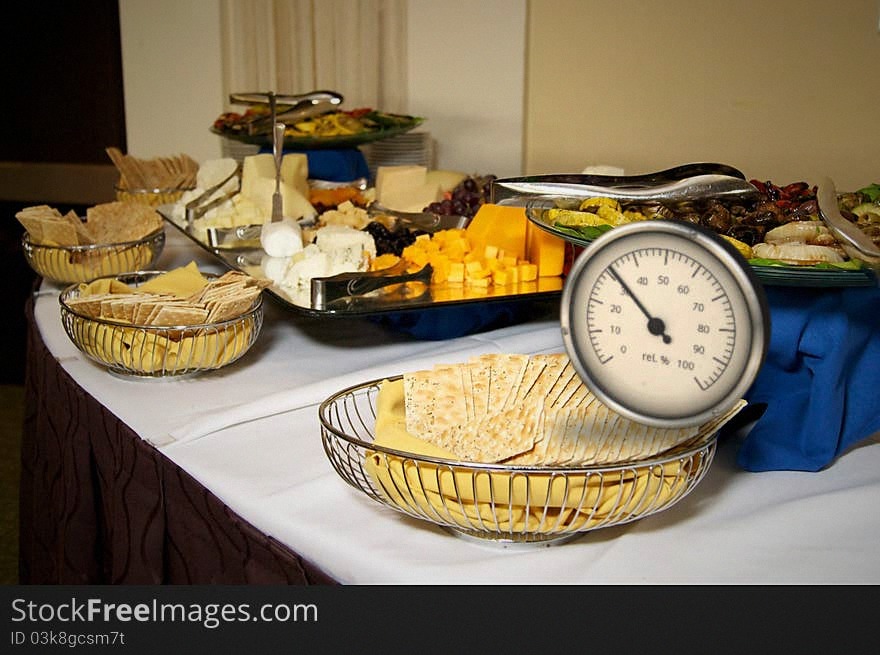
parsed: 32 %
